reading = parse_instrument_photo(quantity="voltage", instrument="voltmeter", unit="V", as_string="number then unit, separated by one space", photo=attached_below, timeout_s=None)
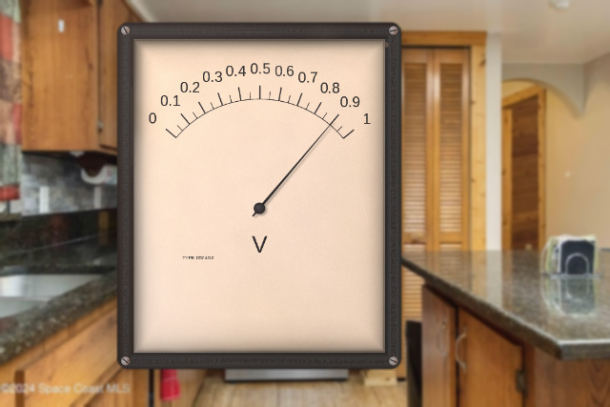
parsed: 0.9 V
